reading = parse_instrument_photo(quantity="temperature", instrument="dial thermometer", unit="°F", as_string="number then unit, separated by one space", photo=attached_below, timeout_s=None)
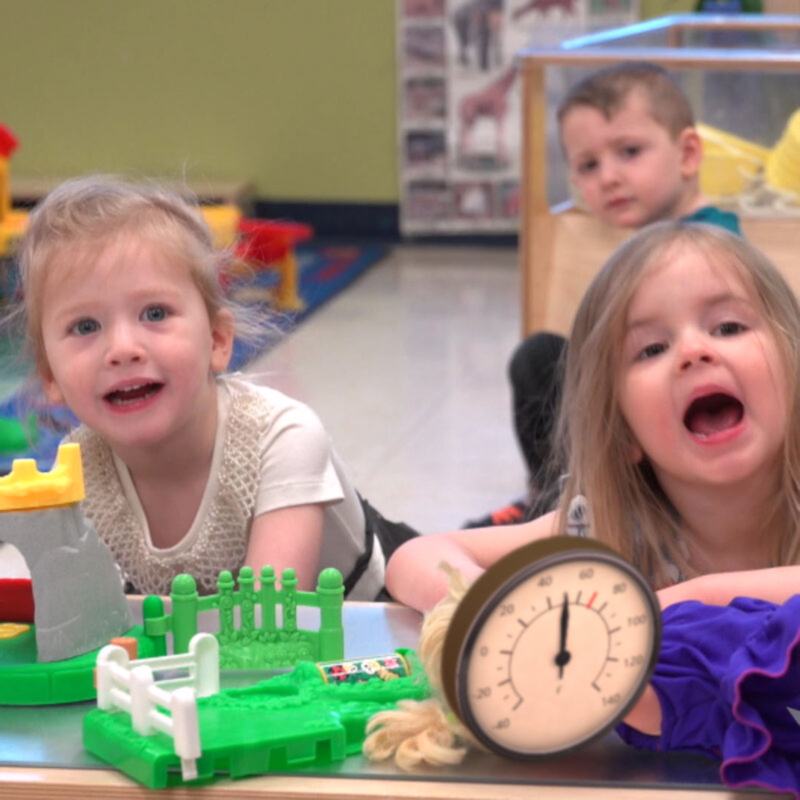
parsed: 50 °F
